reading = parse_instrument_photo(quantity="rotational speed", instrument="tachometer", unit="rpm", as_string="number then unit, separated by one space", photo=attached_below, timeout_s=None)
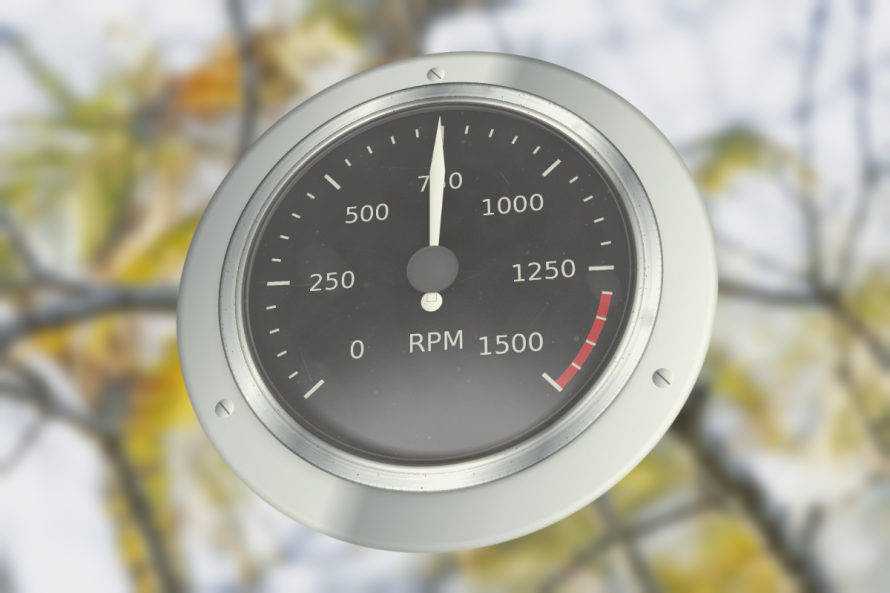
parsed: 750 rpm
